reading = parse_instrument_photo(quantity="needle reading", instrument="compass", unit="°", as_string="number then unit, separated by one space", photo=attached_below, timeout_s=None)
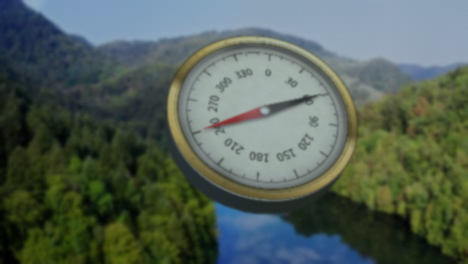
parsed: 240 °
